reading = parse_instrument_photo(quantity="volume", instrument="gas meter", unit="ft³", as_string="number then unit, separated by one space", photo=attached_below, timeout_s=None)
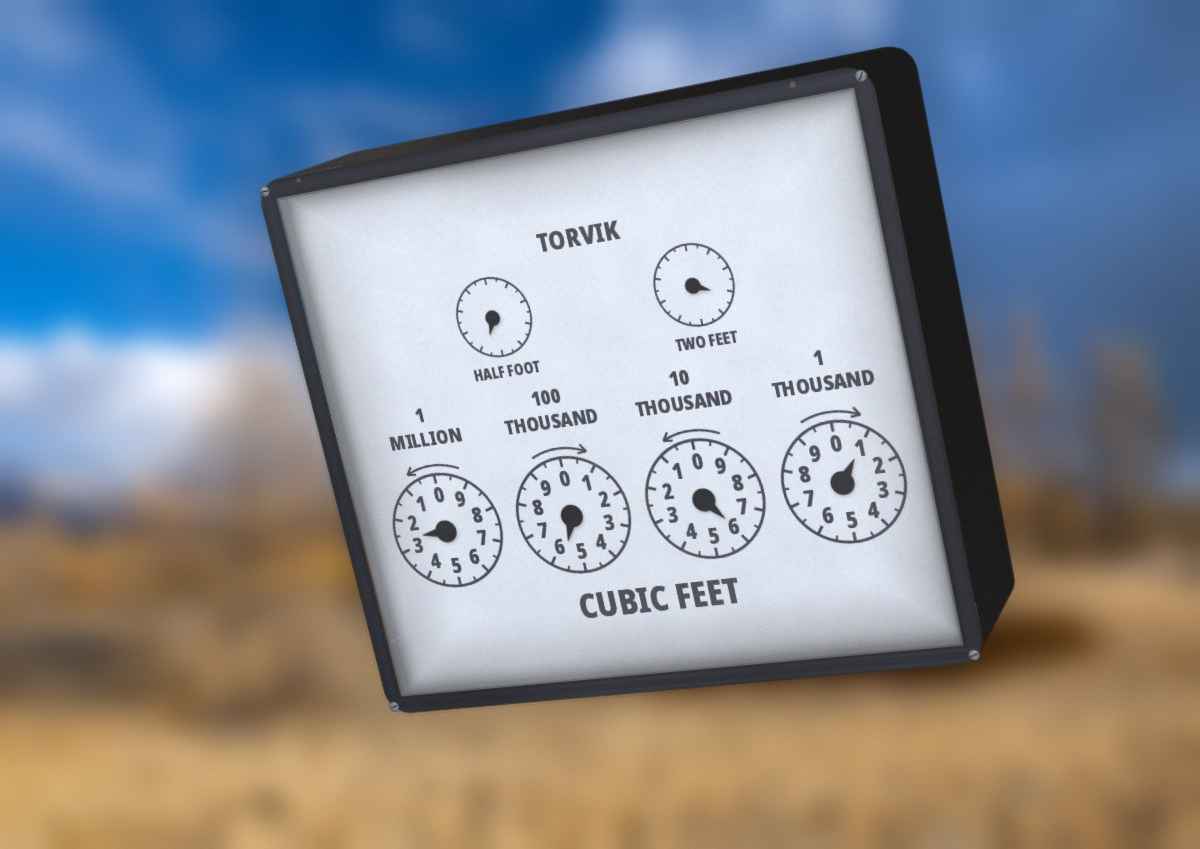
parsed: 256100 ft³
